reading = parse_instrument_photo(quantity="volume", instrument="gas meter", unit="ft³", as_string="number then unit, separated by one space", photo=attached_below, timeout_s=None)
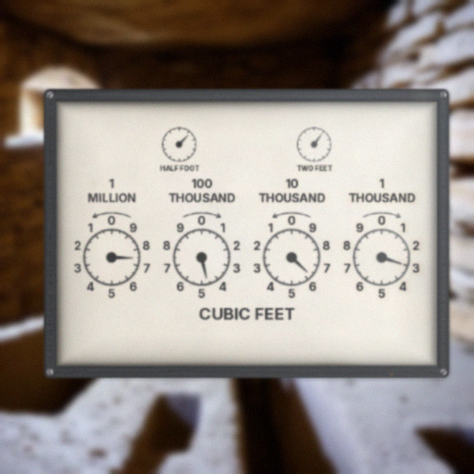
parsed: 746300 ft³
